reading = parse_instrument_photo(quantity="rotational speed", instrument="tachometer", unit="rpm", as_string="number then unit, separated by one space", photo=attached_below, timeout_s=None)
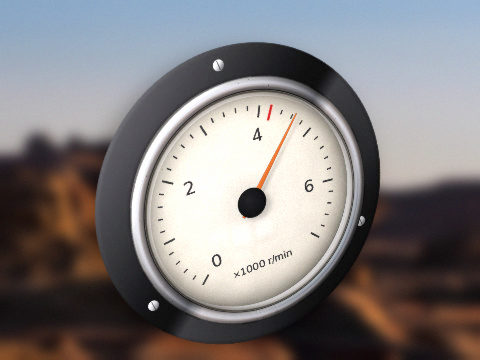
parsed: 4600 rpm
